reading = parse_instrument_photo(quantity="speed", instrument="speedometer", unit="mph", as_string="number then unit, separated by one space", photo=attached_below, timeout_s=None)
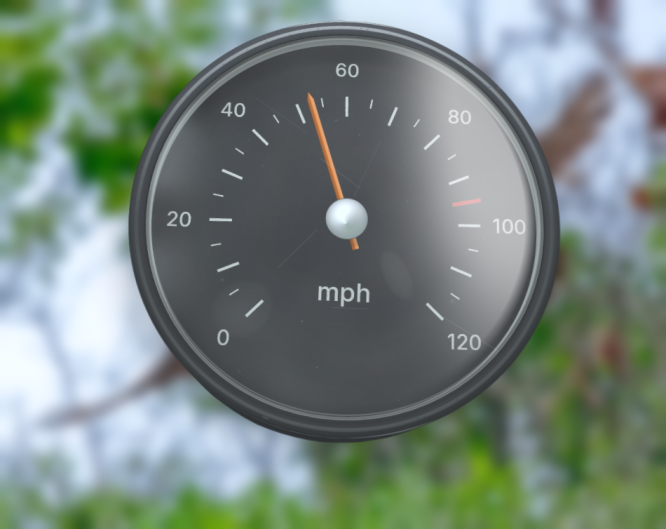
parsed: 52.5 mph
